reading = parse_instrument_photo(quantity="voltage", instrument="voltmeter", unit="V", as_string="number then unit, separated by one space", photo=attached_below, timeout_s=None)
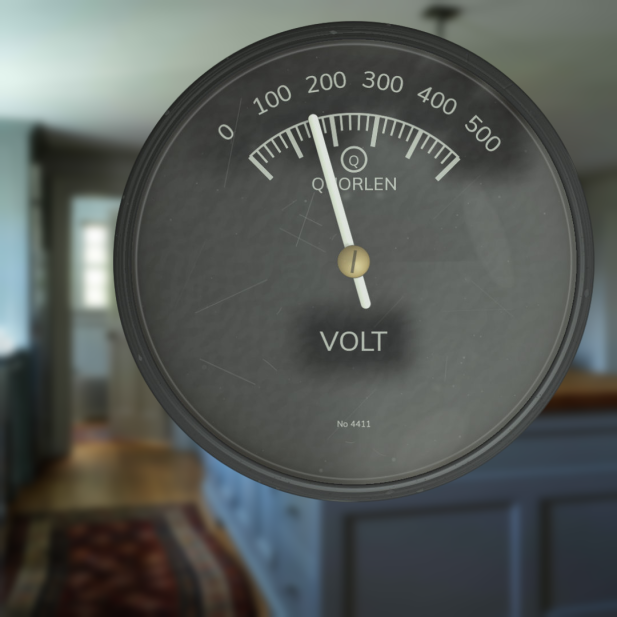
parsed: 160 V
